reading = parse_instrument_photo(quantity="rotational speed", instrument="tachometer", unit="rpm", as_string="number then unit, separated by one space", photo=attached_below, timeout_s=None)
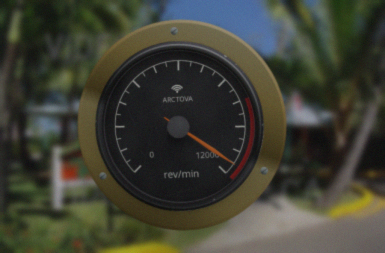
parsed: 11500 rpm
